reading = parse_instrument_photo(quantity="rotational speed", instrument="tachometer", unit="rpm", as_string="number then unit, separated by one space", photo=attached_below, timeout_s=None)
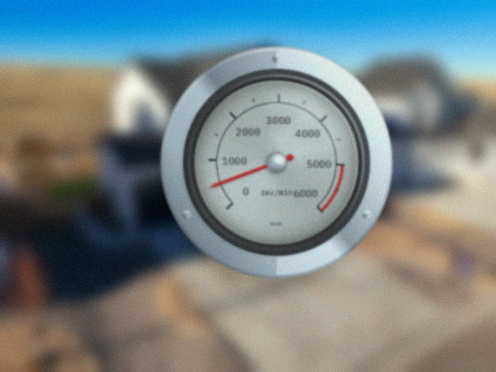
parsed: 500 rpm
